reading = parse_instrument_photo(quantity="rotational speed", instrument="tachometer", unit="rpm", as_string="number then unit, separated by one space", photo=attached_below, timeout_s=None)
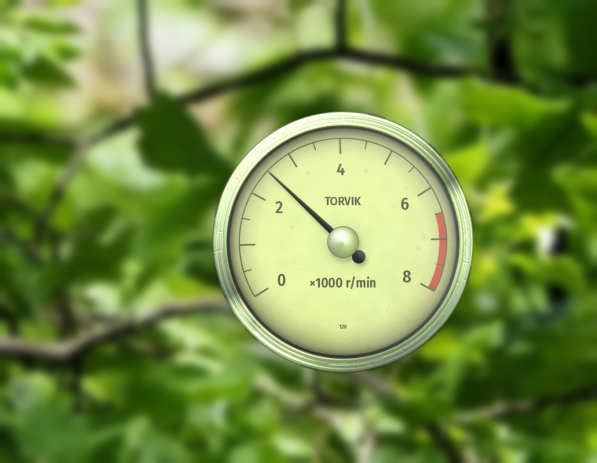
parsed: 2500 rpm
